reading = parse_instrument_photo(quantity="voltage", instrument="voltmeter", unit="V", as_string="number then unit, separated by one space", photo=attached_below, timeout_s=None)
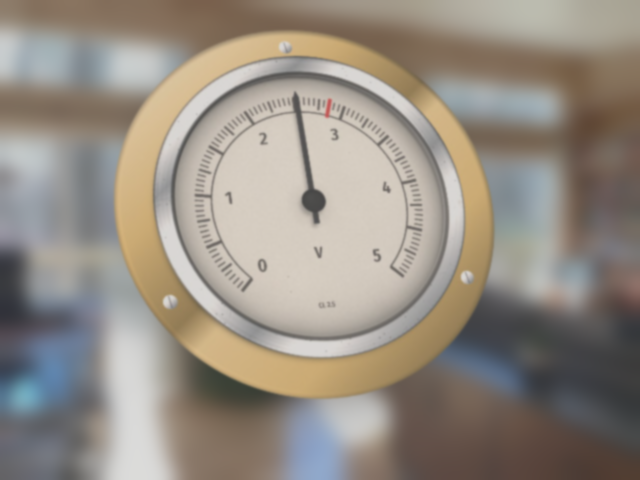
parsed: 2.5 V
